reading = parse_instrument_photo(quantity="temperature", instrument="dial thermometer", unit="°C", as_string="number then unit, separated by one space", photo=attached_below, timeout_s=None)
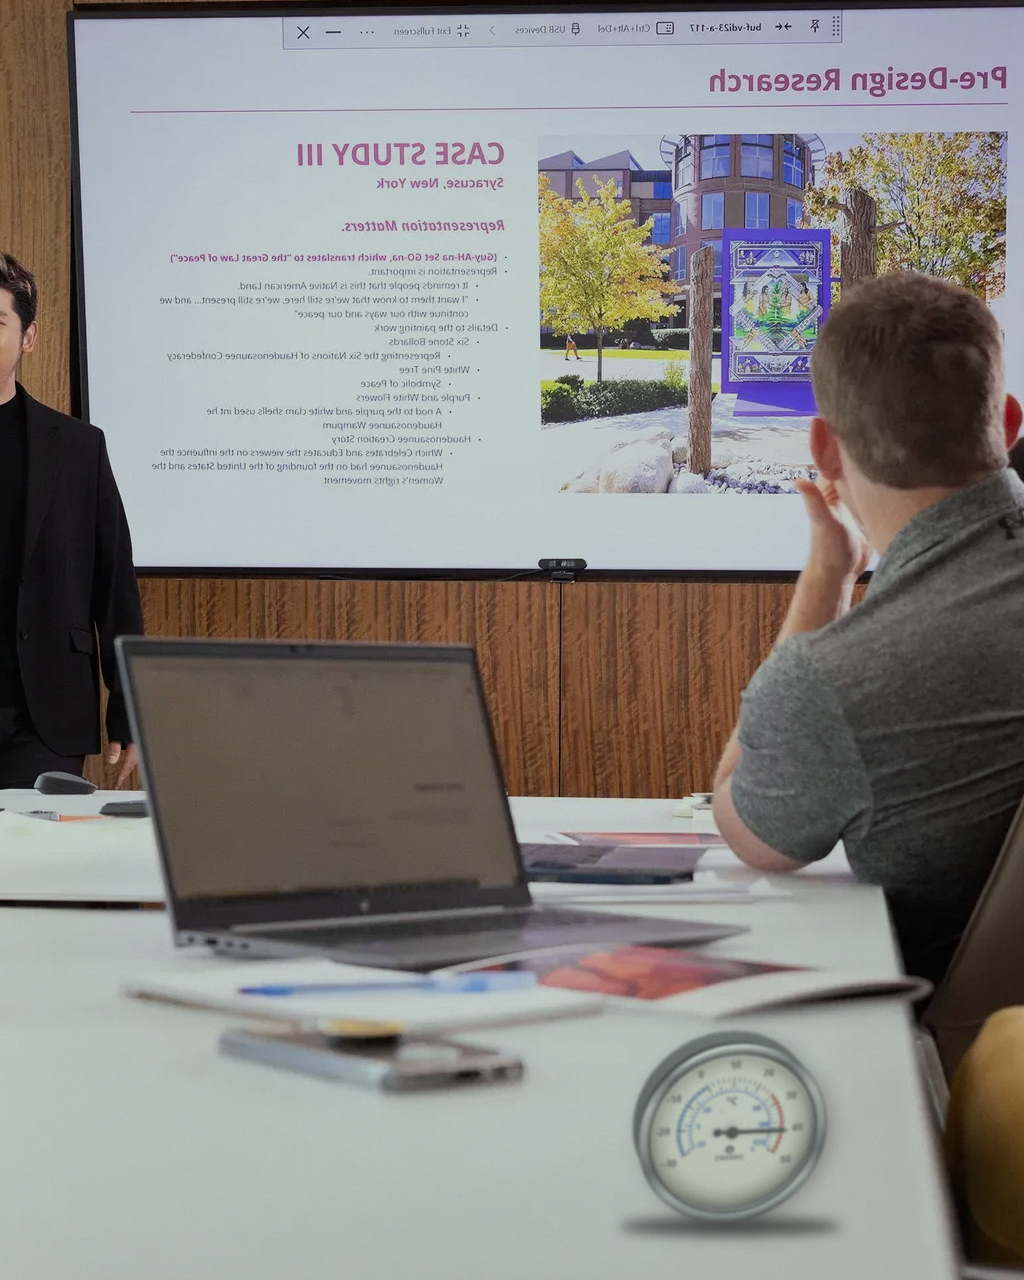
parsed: 40 °C
